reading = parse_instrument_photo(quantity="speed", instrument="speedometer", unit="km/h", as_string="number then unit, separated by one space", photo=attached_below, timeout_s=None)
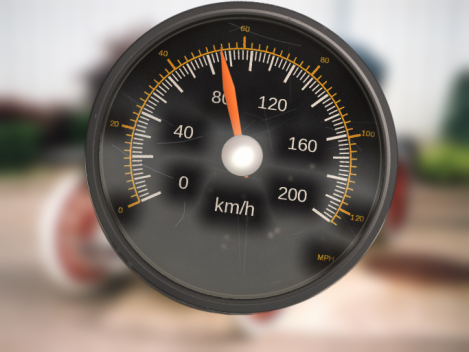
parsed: 86 km/h
